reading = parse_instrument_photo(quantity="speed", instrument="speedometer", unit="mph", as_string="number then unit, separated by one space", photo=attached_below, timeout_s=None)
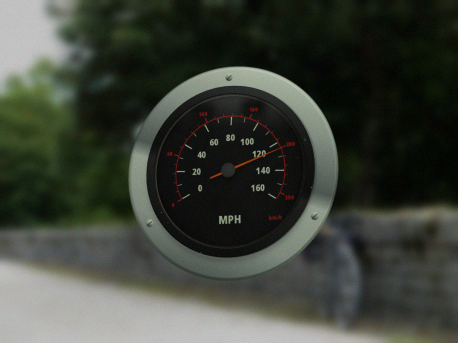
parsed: 125 mph
